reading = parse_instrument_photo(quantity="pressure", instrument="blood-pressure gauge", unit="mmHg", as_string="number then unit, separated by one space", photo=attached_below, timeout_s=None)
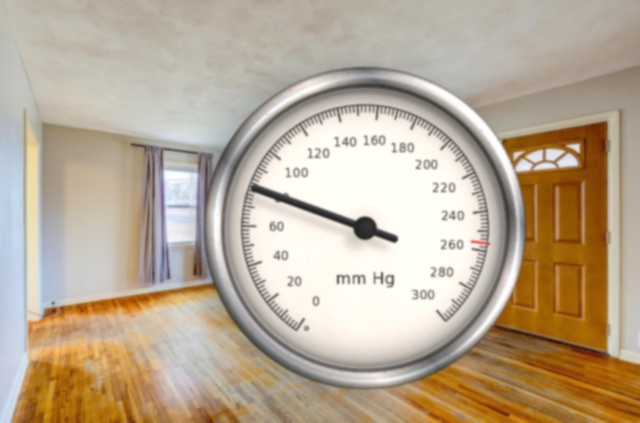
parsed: 80 mmHg
